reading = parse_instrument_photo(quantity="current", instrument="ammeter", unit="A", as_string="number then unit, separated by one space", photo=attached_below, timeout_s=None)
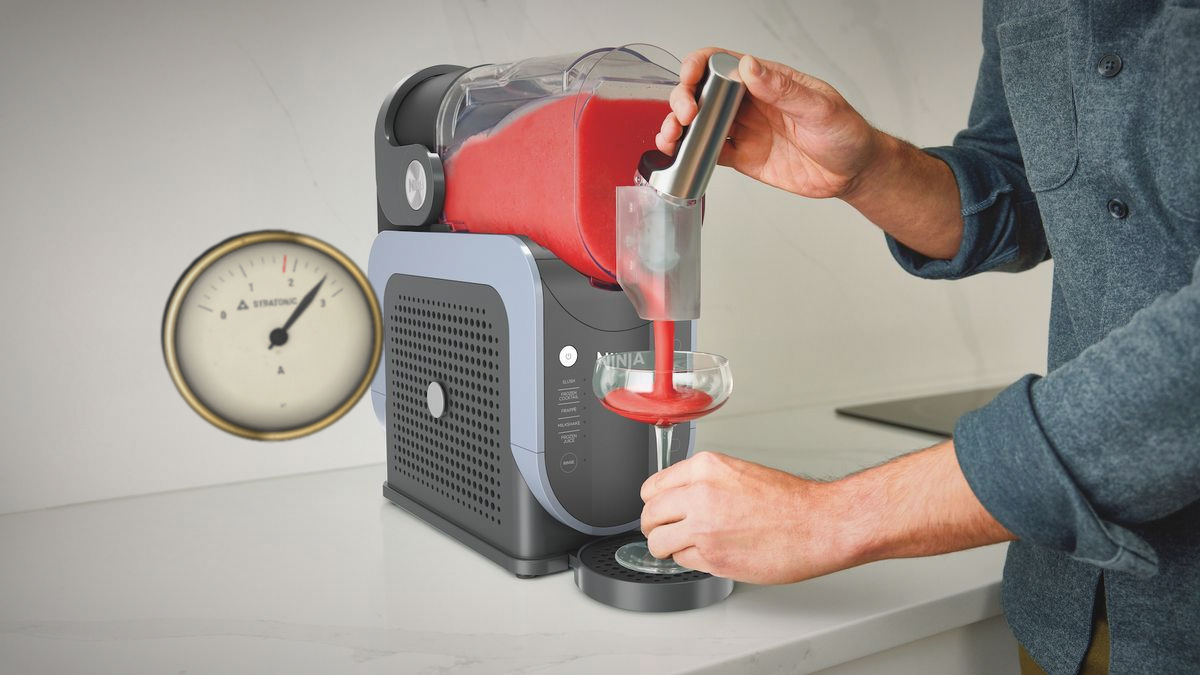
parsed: 2.6 A
